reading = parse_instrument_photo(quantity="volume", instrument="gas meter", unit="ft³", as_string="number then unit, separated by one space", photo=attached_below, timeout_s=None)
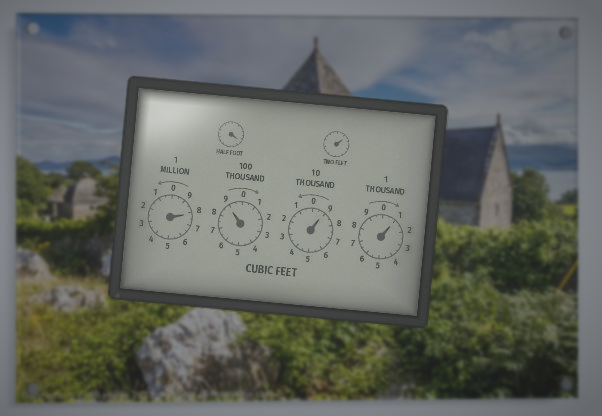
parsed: 789100 ft³
